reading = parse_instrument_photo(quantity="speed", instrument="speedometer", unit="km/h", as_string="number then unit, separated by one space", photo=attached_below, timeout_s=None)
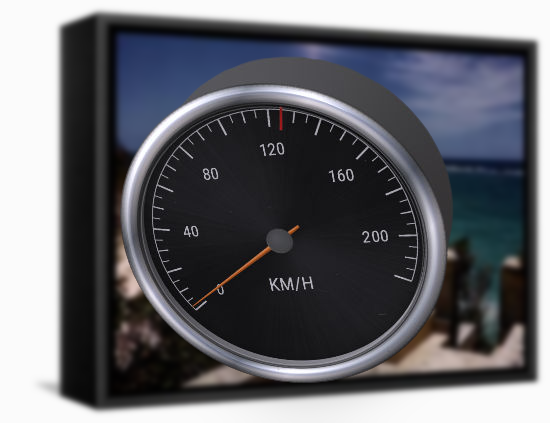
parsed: 2.5 km/h
